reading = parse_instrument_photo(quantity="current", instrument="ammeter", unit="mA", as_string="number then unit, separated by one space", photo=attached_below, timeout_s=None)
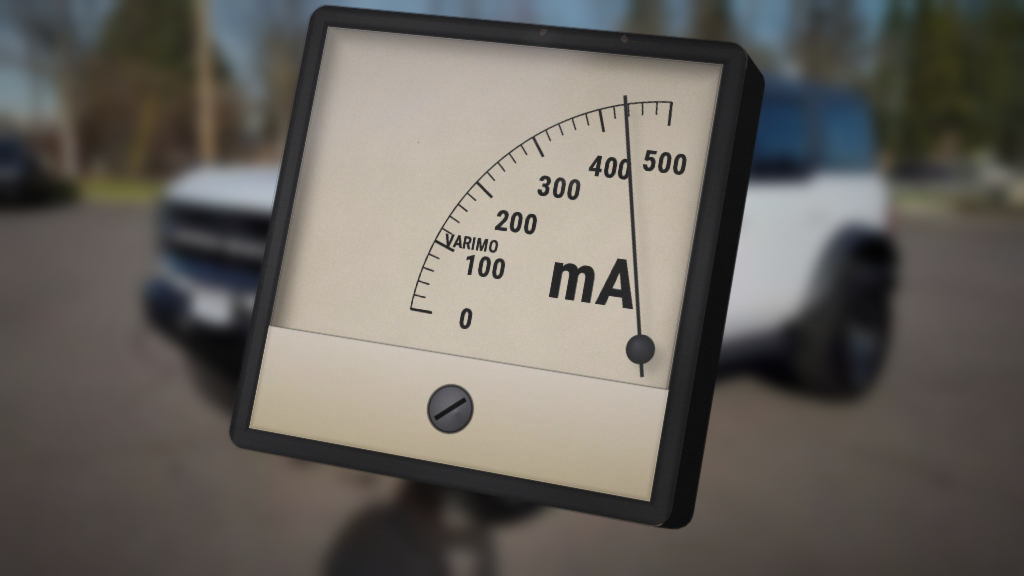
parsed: 440 mA
